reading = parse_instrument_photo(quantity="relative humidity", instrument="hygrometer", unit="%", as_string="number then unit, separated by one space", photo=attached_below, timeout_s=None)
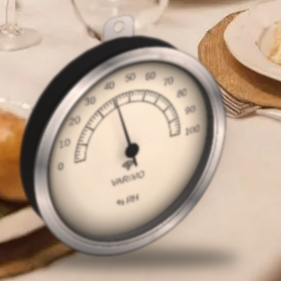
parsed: 40 %
